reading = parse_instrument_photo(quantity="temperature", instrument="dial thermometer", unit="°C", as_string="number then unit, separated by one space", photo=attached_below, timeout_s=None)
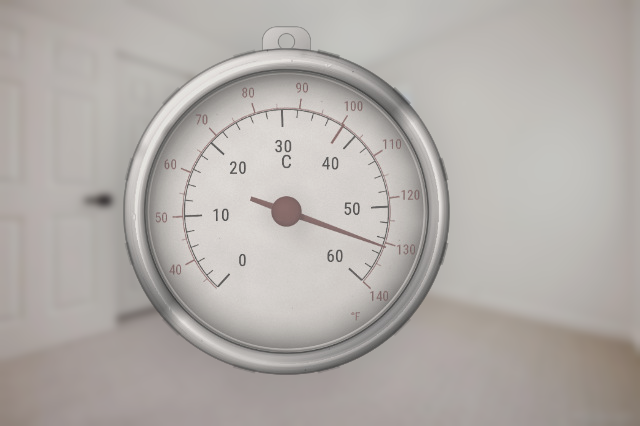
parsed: 55 °C
